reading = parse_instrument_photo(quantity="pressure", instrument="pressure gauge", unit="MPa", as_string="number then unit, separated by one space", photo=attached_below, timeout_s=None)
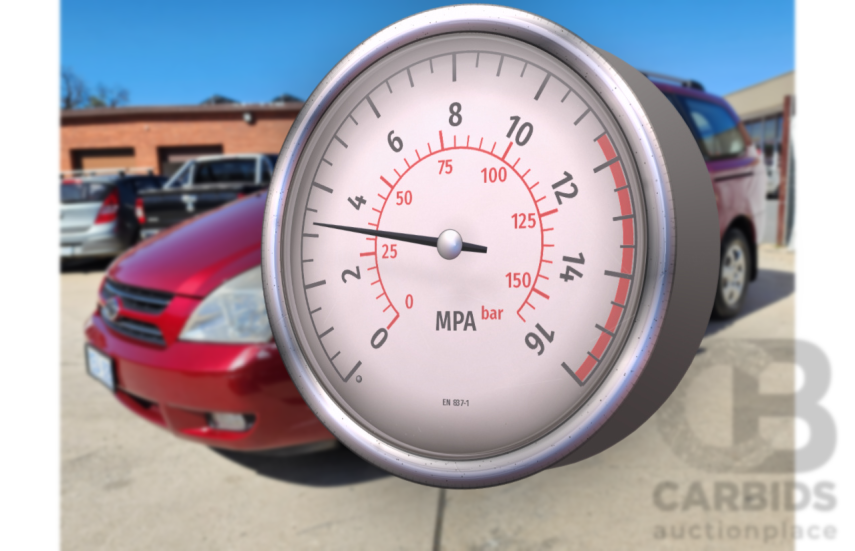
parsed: 3.25 MPa
